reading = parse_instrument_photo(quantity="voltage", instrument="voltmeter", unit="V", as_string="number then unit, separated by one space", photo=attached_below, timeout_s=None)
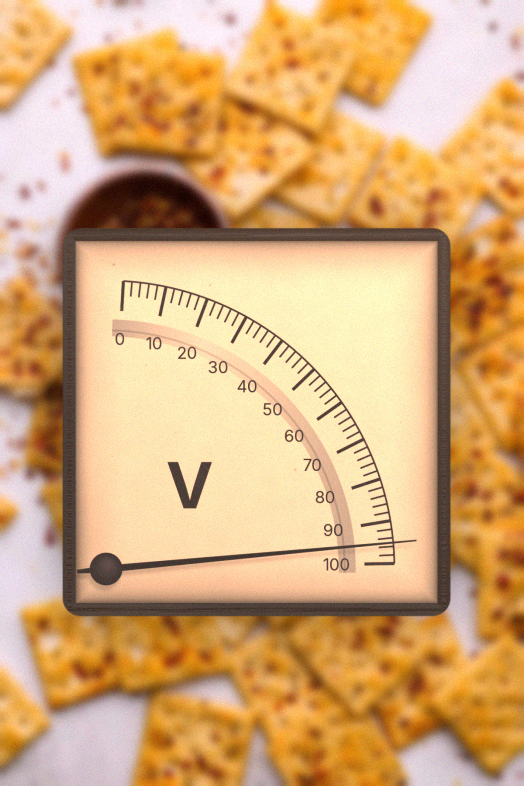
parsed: 95 V
